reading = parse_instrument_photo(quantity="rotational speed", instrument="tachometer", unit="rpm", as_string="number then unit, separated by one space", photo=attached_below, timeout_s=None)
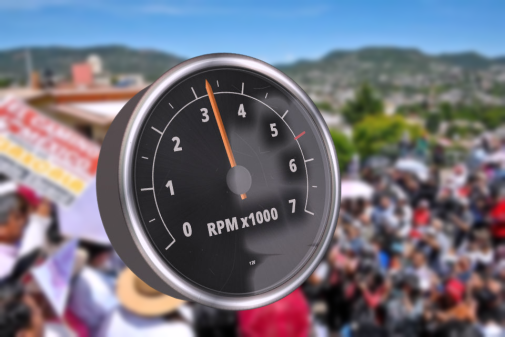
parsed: 3250 rpm
